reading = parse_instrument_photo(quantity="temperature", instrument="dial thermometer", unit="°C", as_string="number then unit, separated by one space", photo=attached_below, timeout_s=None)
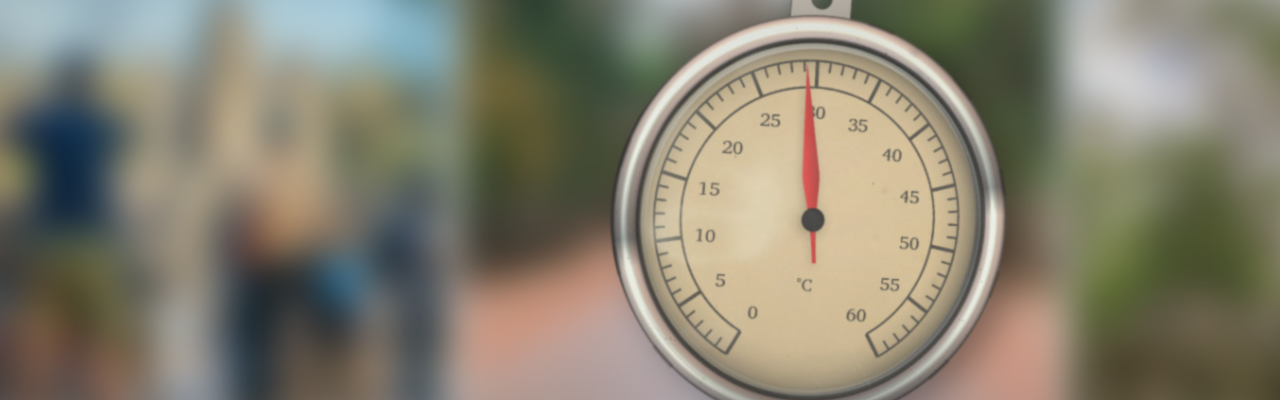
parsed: 29 °C
